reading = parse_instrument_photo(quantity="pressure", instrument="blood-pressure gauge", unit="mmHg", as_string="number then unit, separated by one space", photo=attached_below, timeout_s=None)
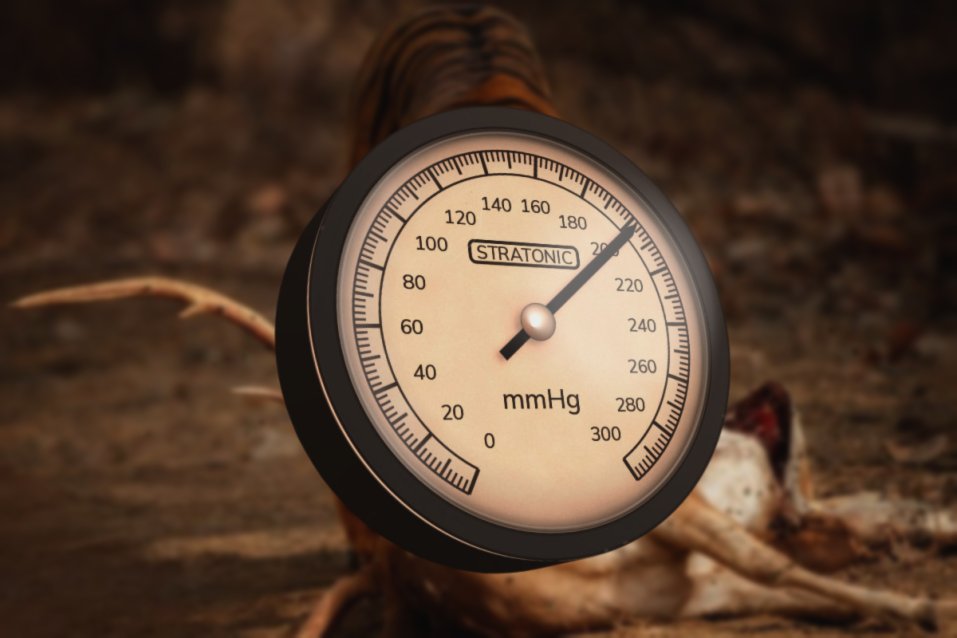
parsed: 202 mmHg
